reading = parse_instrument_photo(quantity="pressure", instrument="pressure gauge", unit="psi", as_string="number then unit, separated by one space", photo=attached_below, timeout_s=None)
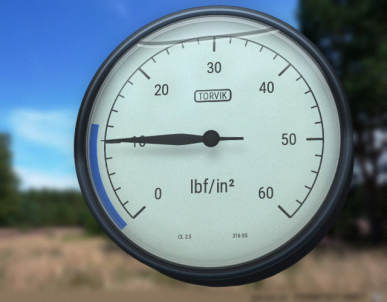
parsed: 10 psi
